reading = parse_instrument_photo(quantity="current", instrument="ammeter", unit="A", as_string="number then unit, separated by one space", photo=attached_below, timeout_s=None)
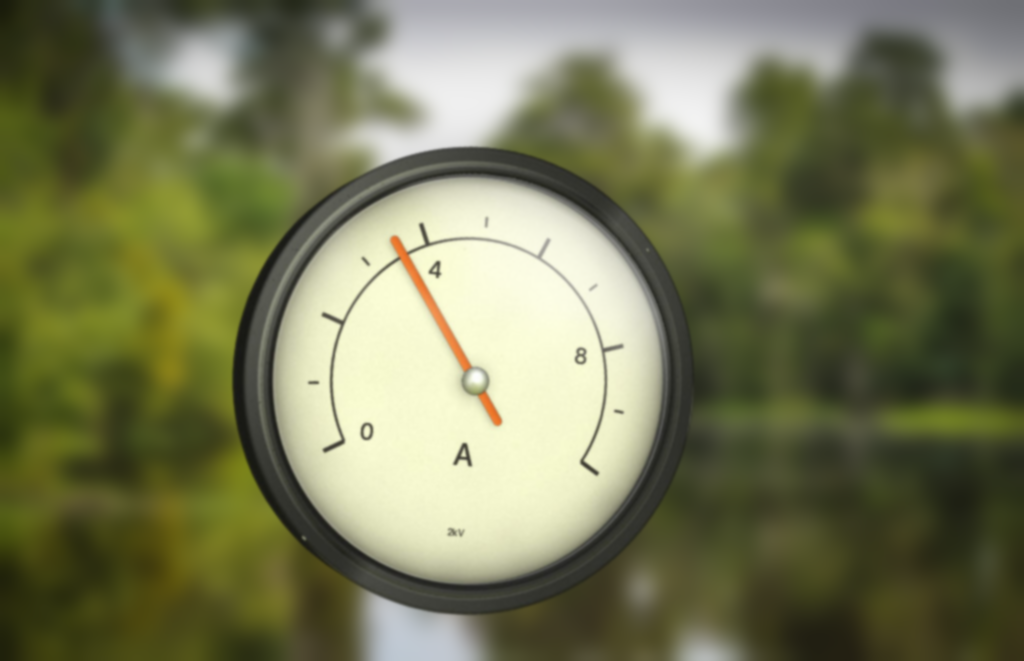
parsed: 3.5 A
